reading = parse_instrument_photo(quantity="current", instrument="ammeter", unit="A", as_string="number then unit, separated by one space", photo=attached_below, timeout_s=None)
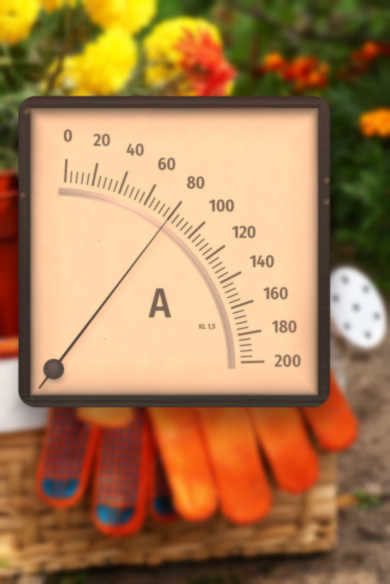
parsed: 80 A
